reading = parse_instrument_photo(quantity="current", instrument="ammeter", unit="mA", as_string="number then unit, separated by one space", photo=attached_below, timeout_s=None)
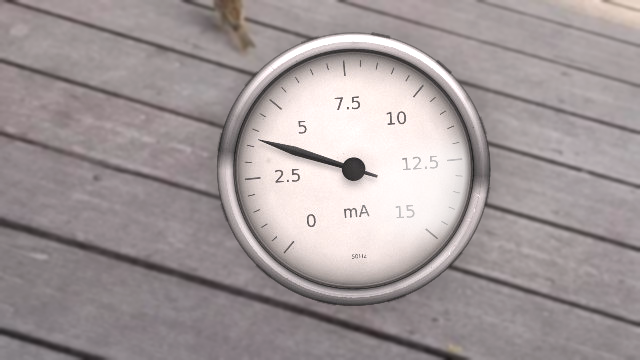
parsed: 3.75 mA
